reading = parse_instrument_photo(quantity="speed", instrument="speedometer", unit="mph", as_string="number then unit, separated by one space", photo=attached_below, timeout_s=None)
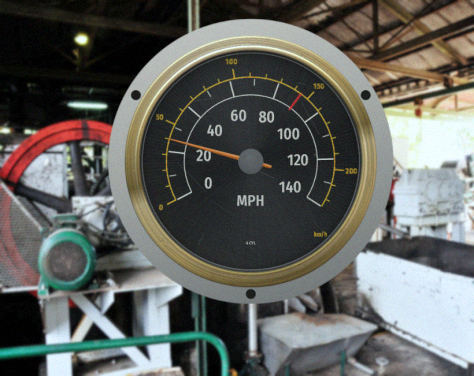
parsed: 25 mph
